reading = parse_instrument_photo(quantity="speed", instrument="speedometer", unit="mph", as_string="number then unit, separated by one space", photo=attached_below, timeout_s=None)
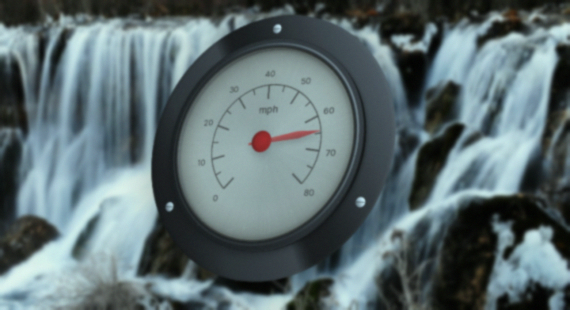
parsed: 65 mph
